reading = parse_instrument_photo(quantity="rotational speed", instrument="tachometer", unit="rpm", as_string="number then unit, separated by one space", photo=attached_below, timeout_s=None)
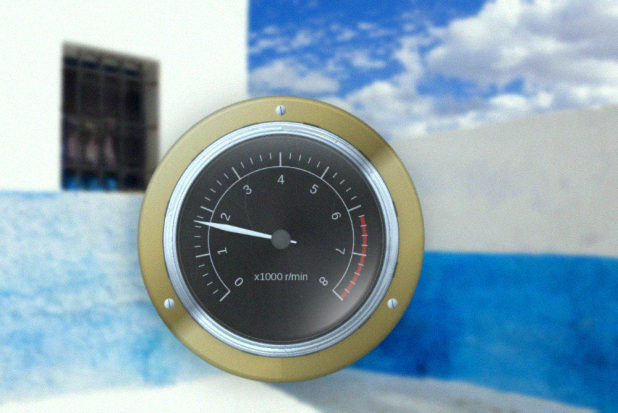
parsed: 1700 rpm
